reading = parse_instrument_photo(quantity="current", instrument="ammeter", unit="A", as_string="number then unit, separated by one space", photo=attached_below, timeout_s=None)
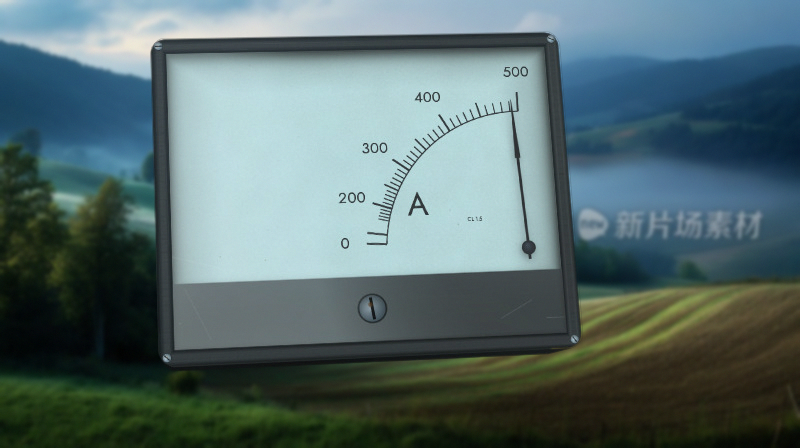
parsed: 490 A
